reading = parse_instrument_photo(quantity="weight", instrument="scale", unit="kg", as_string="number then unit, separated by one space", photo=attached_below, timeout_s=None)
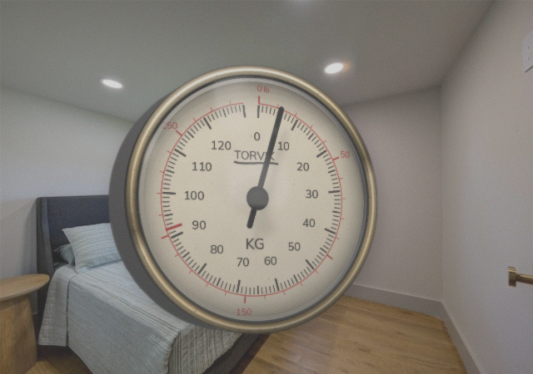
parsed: 5 kg
